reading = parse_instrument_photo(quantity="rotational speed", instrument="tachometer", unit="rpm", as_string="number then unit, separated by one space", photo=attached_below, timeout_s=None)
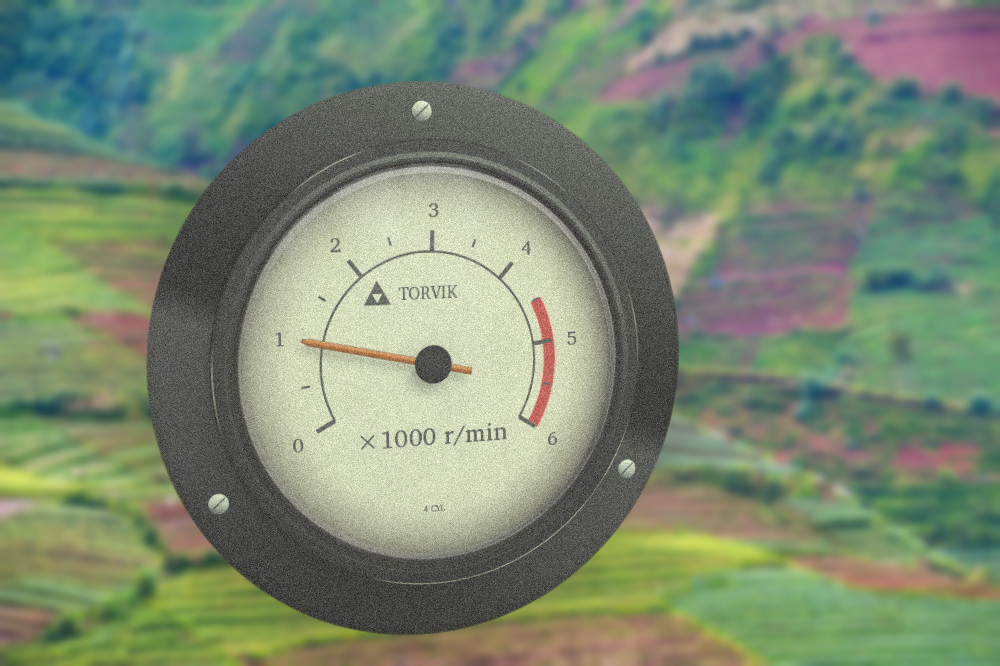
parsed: 1000 rpm
